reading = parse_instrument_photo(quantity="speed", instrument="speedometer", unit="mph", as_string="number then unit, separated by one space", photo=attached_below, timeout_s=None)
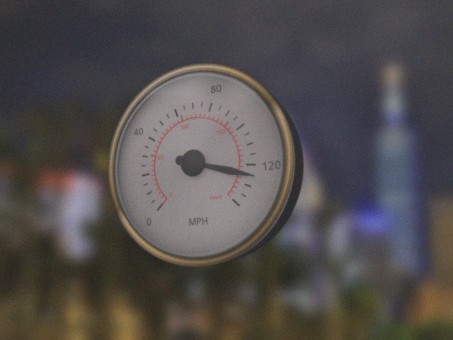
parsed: 125 mph
